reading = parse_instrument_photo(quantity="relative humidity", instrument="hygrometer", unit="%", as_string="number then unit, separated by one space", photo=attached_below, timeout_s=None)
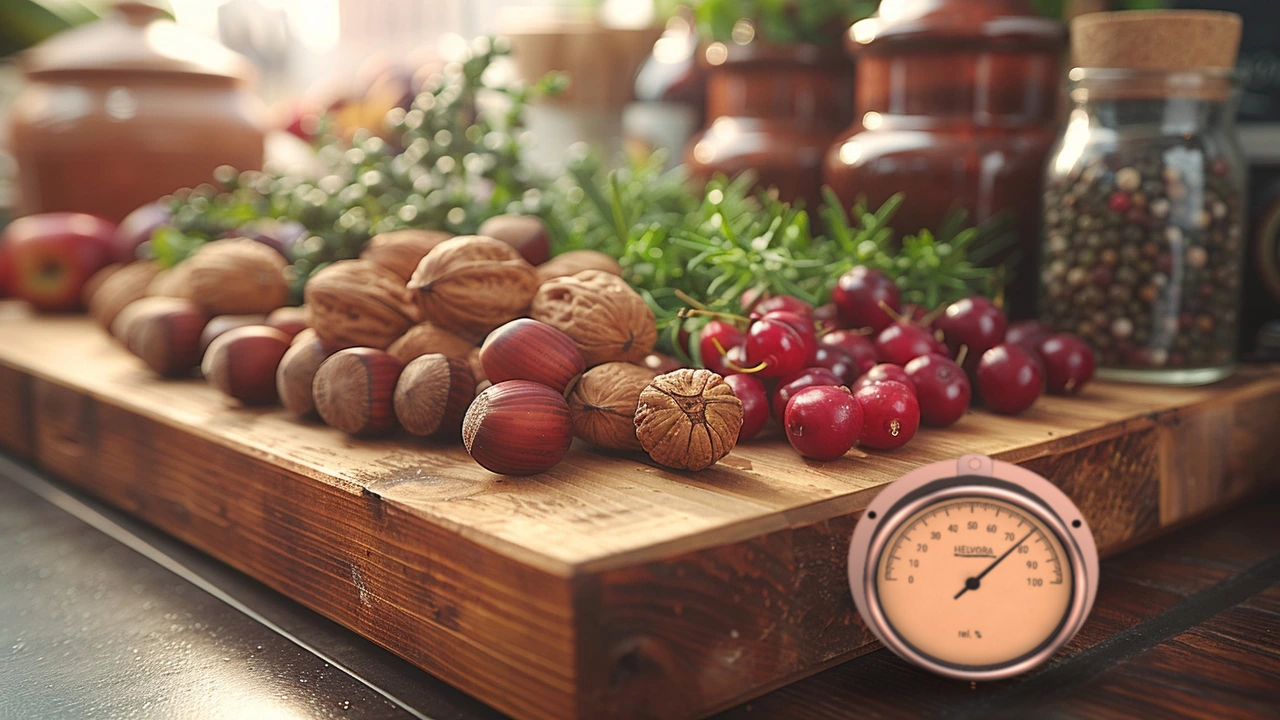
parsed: 75 %
